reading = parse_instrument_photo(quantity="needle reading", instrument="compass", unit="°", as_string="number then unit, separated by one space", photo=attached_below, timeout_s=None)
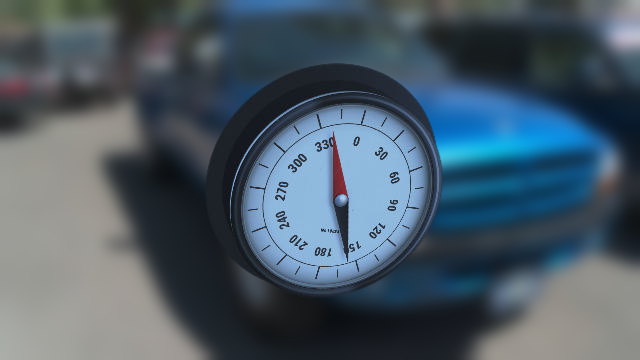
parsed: 337.5 °
